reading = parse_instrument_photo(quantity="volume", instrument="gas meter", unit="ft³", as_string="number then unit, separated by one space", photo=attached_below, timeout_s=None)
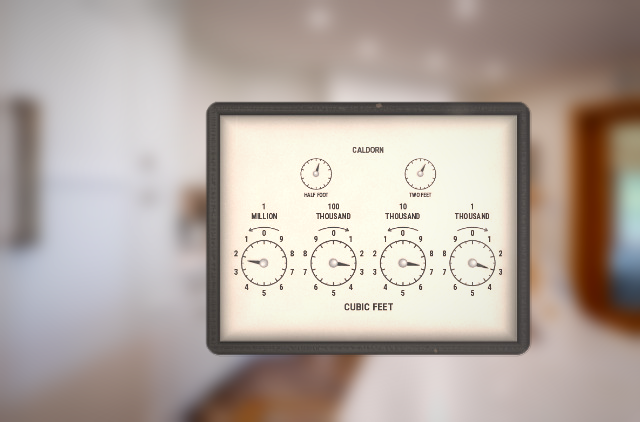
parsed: 227300 ft³
